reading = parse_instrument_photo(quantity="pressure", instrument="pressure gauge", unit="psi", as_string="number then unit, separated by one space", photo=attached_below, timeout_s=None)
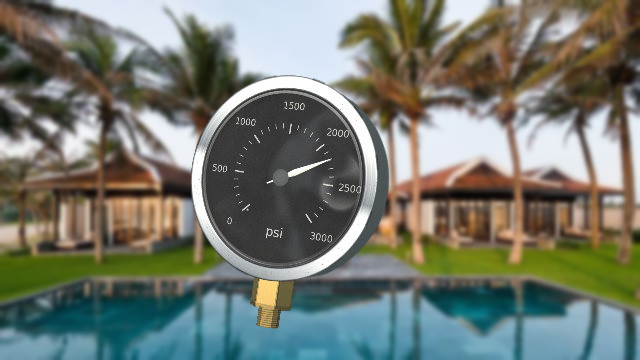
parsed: 2200 psi
